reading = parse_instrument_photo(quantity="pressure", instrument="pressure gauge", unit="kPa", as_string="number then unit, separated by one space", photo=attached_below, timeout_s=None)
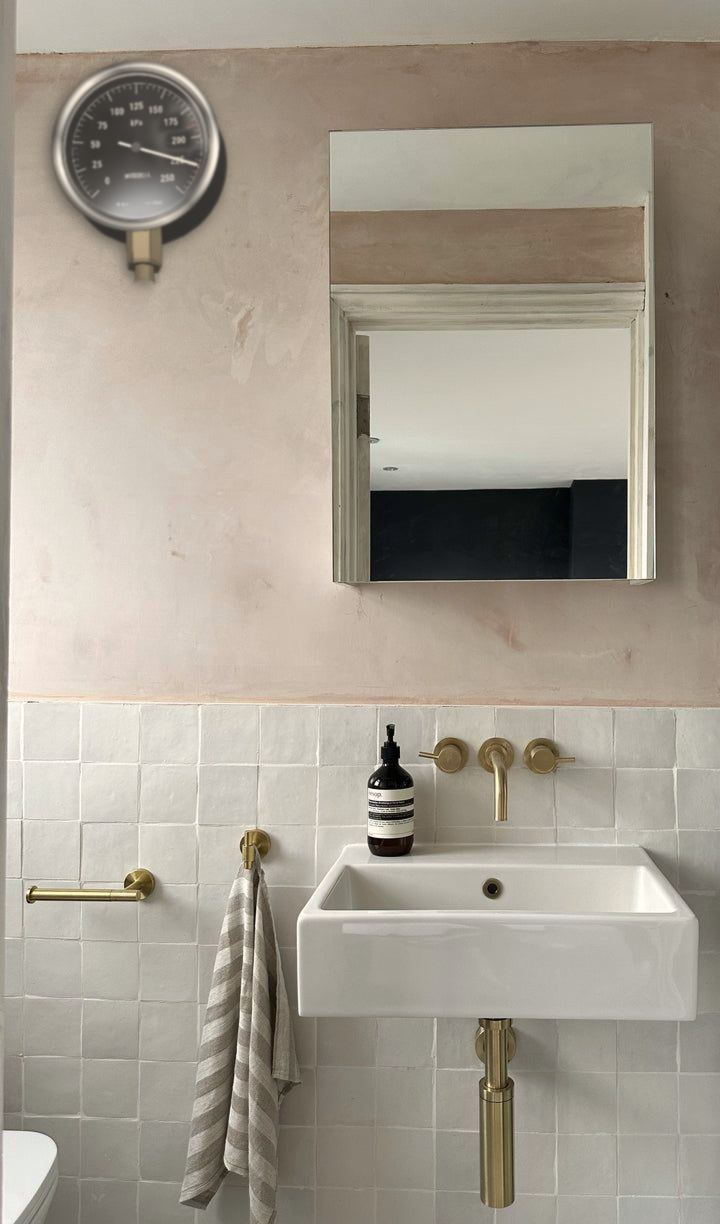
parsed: 225 kPa
